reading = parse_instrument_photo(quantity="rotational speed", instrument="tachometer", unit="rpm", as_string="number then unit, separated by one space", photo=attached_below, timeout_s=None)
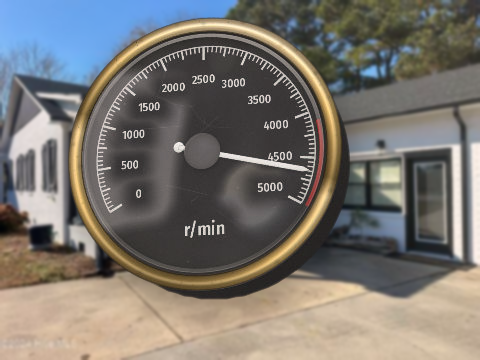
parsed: 4650 rpm
